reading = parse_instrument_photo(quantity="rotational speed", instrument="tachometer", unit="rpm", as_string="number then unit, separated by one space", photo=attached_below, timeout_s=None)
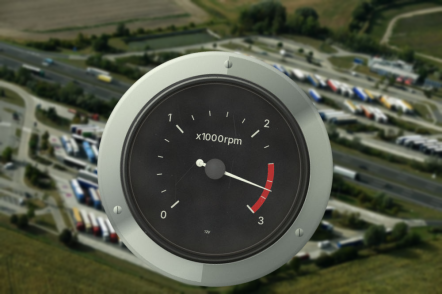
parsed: 2700 rpm
